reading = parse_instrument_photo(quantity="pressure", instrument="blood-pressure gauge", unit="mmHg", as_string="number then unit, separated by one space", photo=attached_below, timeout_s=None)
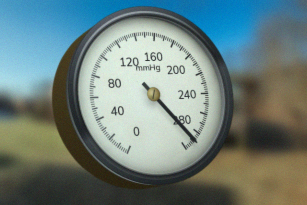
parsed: 290 mmHg
